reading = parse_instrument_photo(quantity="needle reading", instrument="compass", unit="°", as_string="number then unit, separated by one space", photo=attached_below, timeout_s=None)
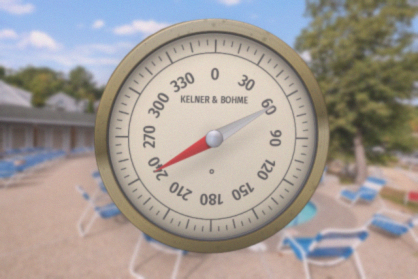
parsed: 240 °
